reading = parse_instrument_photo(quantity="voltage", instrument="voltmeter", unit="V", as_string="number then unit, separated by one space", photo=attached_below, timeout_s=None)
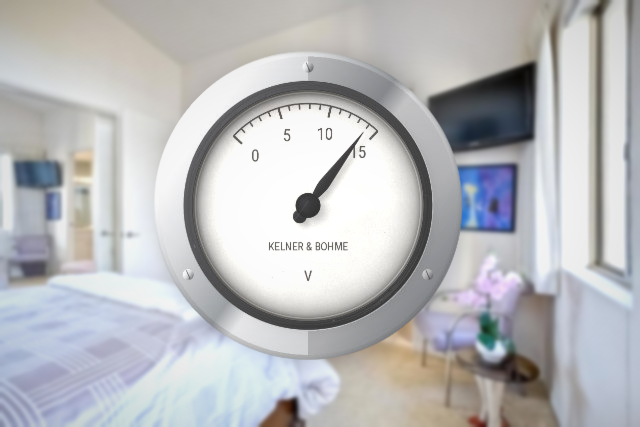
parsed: 14 V
